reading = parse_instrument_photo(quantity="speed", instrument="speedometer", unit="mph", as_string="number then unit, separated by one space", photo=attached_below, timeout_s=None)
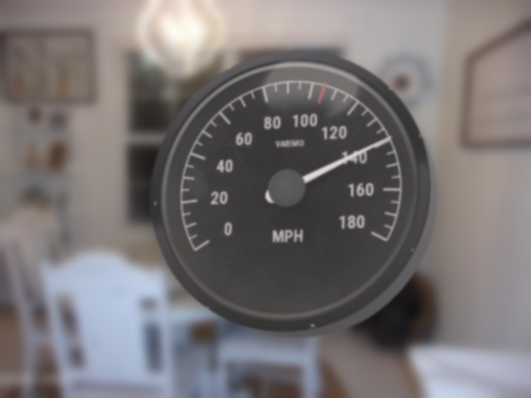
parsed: 140 mph
